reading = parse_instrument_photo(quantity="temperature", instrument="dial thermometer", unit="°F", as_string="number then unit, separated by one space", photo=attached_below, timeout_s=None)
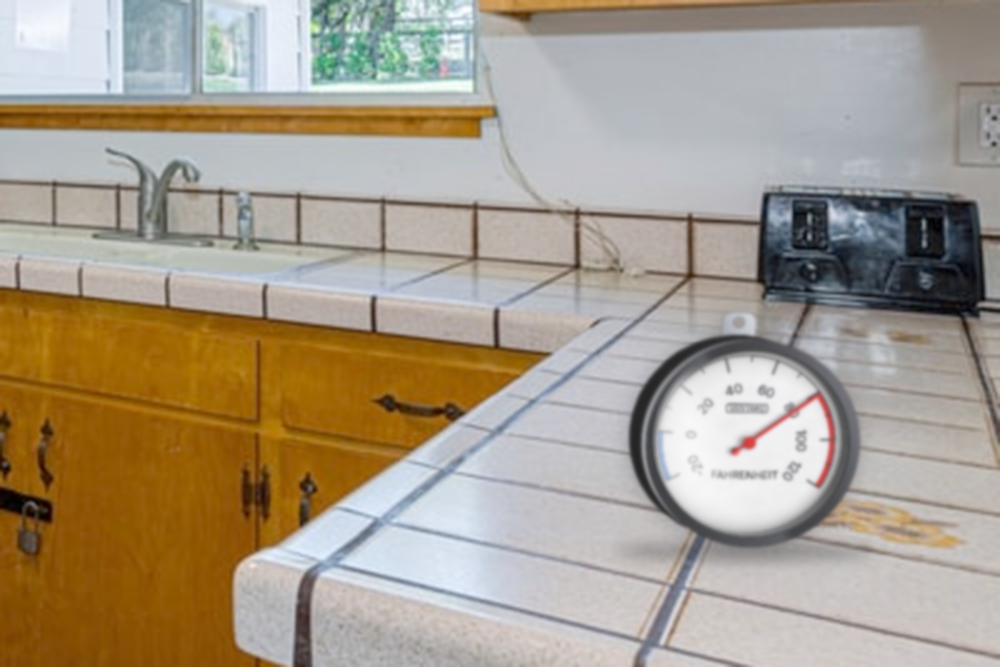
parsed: 80 °F
